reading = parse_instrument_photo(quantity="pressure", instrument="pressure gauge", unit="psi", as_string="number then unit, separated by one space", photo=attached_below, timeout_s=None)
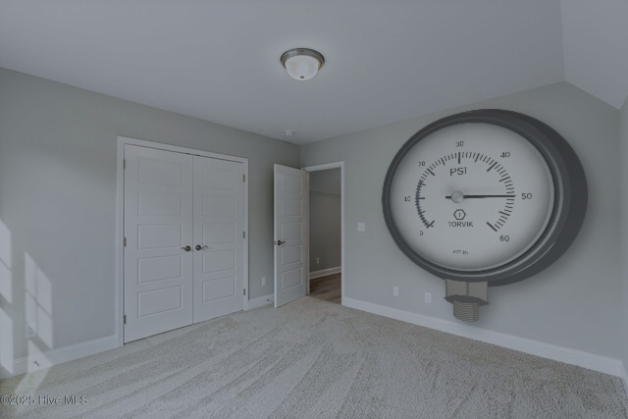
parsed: 50 psi
